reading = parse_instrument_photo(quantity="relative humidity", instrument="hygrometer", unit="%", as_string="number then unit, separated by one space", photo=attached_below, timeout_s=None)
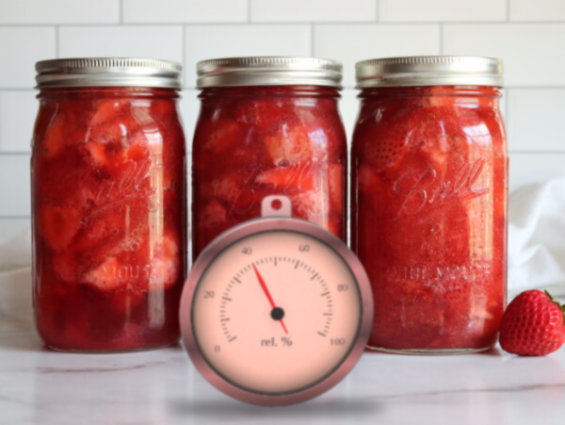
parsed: 40 %
